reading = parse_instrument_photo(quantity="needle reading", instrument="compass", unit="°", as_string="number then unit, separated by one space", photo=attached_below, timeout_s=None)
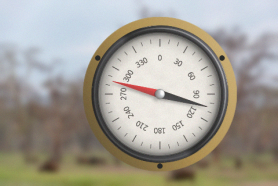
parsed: 285 °
